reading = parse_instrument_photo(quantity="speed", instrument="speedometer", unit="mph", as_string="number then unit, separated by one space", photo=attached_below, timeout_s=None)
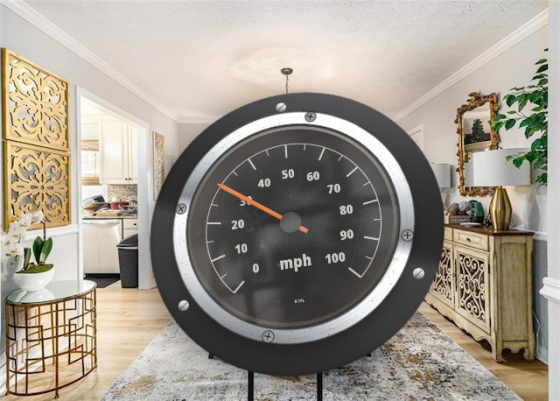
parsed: 30 mph
